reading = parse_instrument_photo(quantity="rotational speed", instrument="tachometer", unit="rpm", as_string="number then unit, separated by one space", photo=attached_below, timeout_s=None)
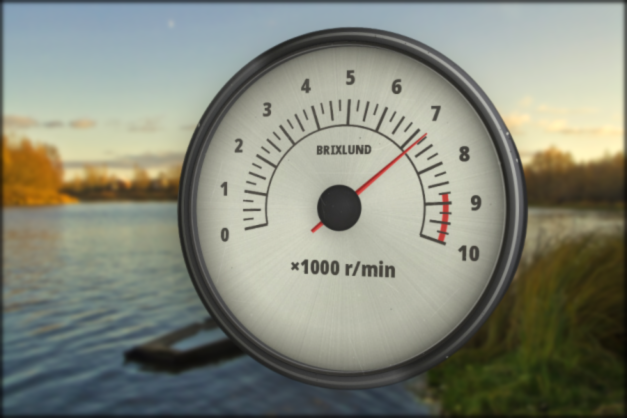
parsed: 7250 rpm
